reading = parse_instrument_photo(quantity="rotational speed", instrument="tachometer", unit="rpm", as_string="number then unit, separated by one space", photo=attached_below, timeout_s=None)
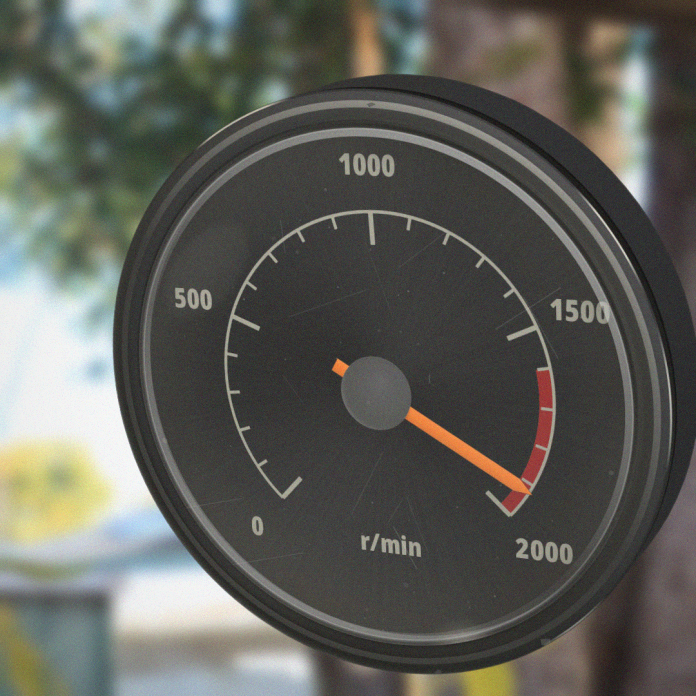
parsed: 1900 rpm
